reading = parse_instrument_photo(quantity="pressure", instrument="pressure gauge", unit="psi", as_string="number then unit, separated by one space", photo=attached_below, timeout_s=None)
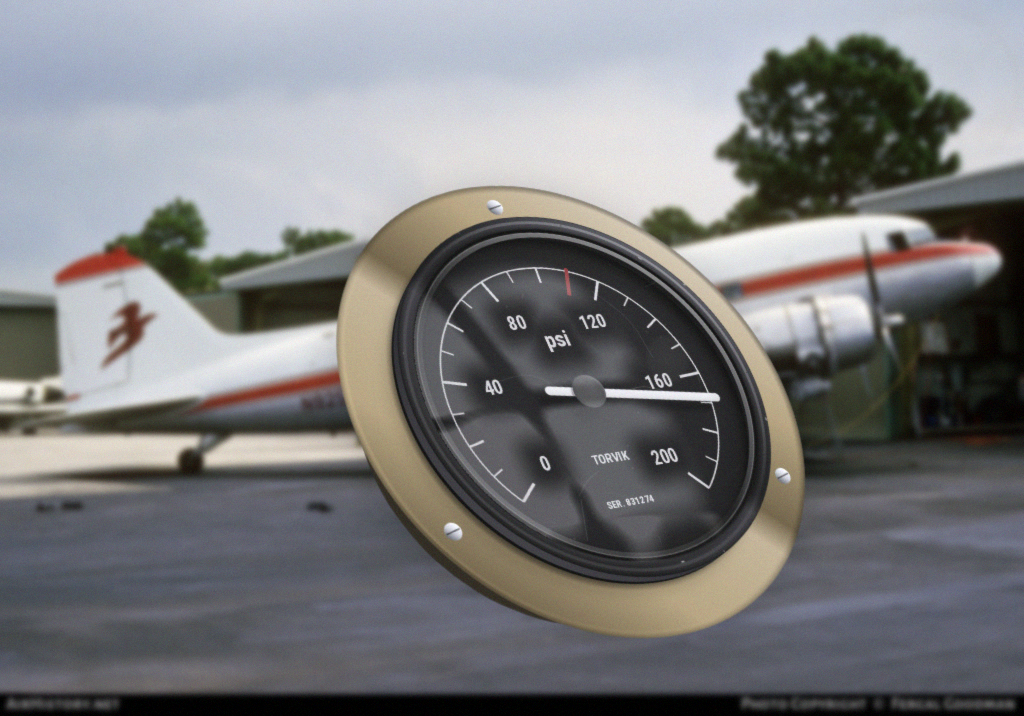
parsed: 170 psi
